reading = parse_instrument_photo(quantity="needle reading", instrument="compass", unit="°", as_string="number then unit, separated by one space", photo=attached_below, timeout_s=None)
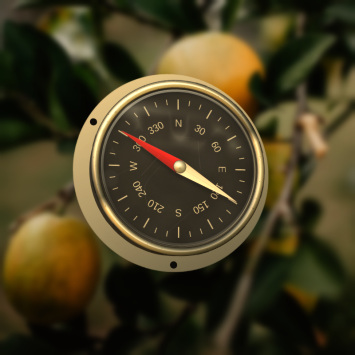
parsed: 300 °
